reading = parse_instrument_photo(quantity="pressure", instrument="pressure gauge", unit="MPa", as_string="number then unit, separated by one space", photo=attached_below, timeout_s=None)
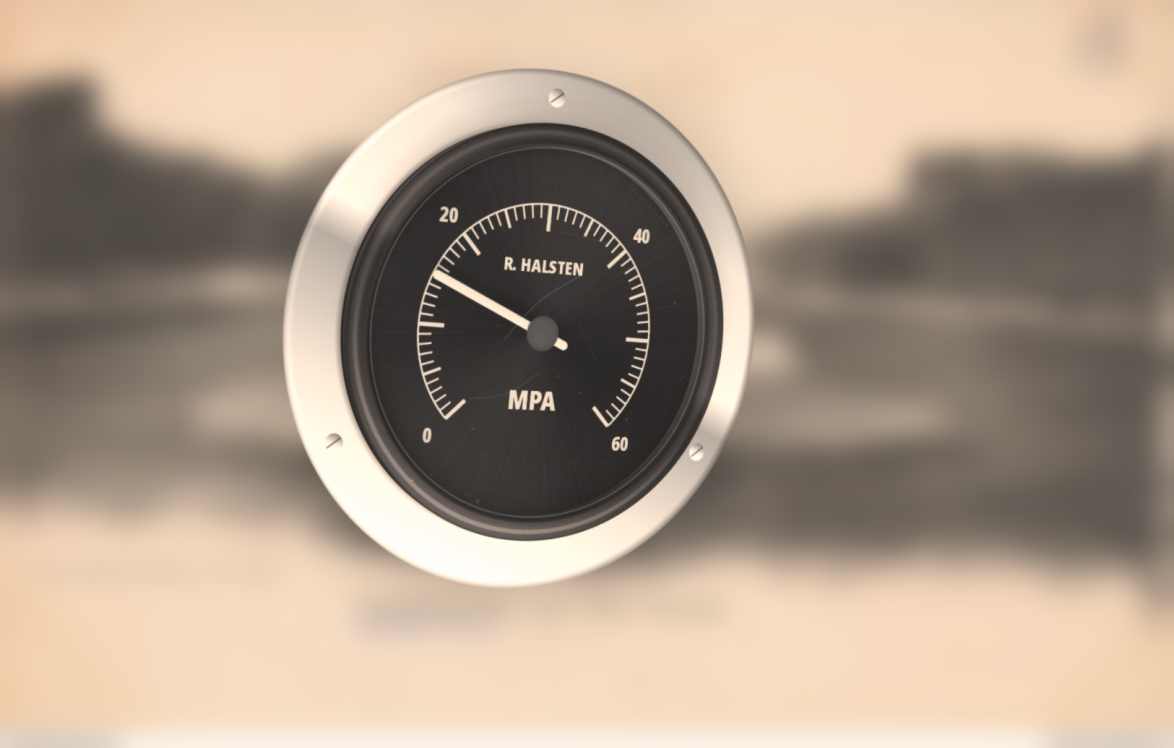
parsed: 15 MPa
